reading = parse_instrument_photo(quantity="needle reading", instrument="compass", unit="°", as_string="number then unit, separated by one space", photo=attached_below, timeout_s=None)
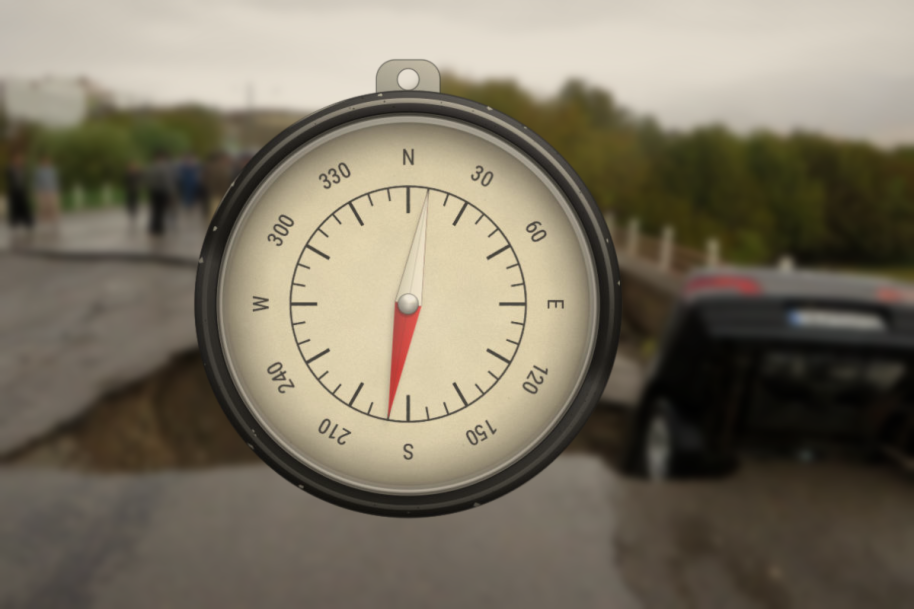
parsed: 190 °
